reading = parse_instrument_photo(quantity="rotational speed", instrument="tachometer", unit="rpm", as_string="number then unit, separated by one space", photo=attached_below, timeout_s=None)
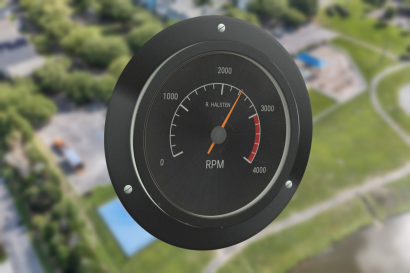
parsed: 2400 rpm
